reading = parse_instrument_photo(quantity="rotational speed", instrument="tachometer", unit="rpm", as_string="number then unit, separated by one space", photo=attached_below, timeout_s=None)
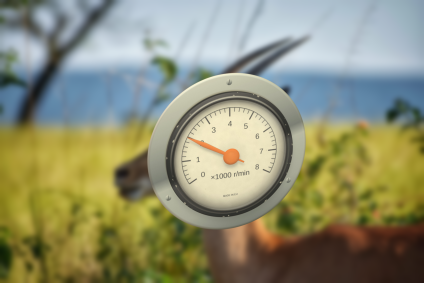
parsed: 2000 rpm
